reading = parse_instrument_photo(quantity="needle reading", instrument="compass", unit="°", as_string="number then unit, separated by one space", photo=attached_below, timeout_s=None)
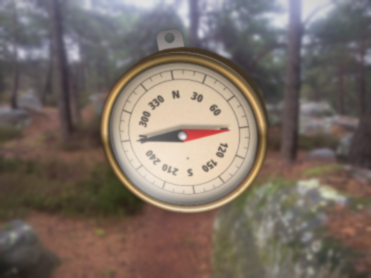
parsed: 90 °
